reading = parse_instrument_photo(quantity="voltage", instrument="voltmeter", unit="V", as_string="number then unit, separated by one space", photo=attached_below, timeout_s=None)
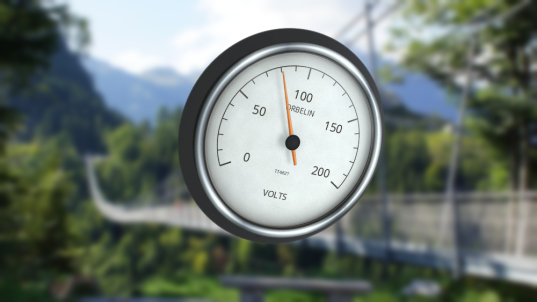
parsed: 80 V
